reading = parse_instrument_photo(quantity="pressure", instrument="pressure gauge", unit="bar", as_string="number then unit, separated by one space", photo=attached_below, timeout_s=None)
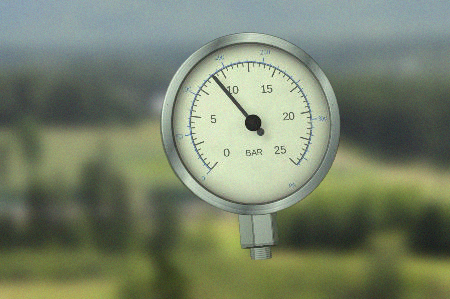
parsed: 9 bar
